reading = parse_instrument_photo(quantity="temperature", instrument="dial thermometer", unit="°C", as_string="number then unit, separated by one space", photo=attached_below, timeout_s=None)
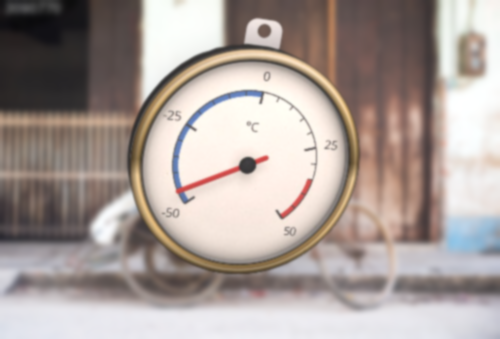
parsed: -45 °C
